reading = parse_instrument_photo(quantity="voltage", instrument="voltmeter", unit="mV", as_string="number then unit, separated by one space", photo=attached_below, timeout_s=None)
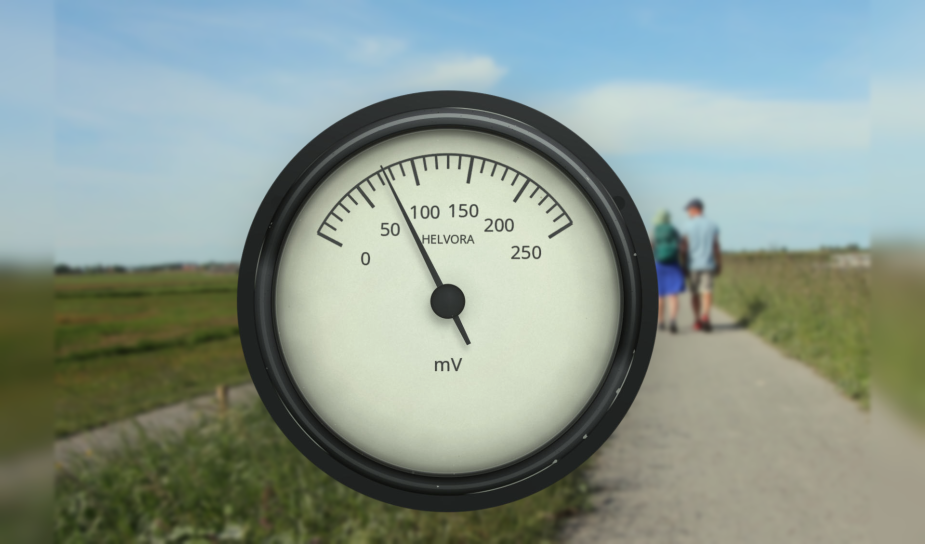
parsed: 75 mV
